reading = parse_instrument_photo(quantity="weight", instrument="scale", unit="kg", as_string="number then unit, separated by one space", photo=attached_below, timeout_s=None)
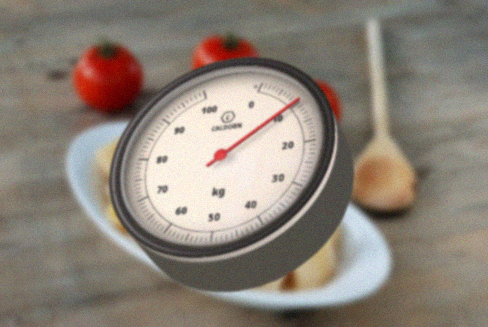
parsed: 10 kg
